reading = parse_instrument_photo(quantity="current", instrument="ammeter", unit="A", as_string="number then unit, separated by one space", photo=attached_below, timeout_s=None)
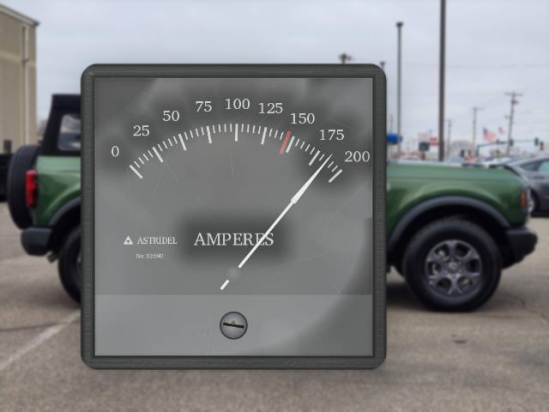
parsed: 185 A
